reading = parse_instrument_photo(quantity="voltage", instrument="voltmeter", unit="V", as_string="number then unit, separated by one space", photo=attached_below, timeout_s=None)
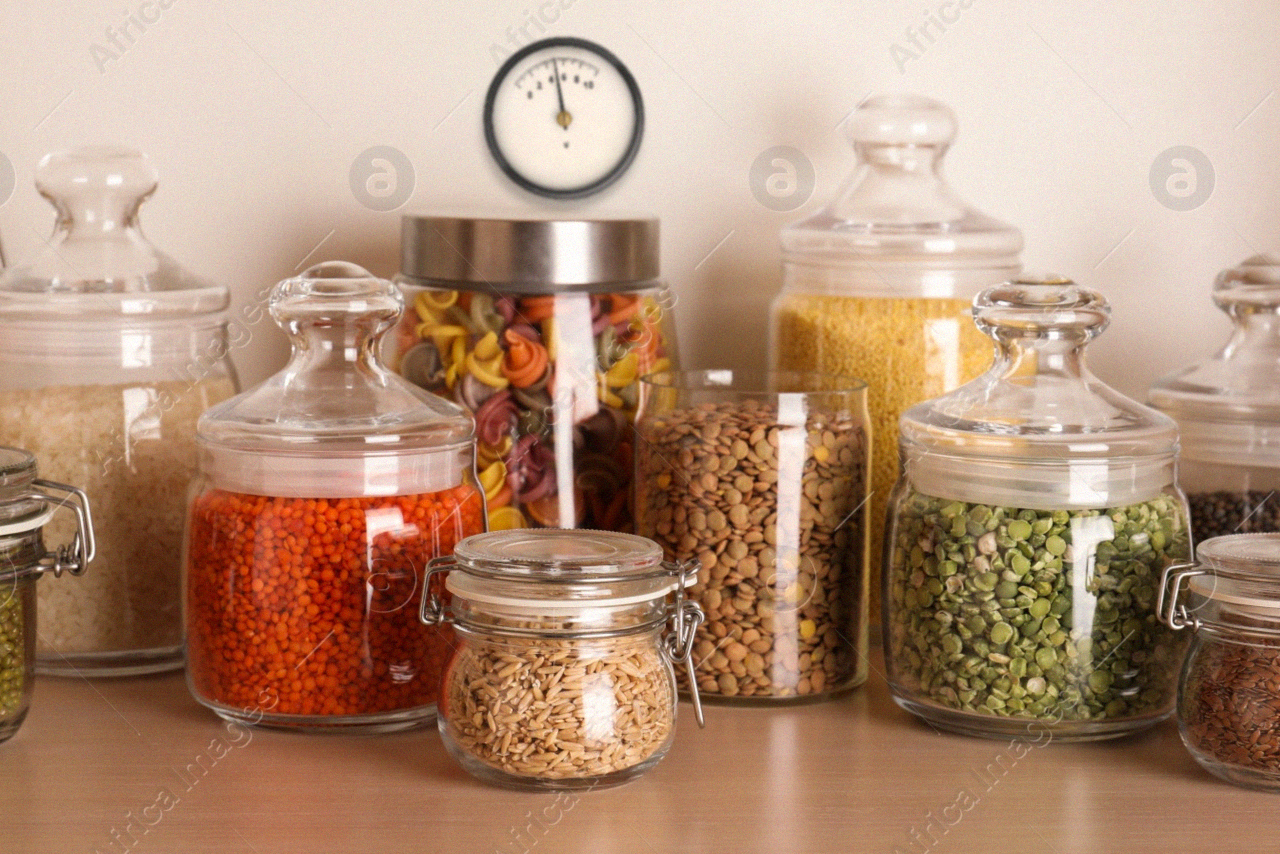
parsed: 5 V
